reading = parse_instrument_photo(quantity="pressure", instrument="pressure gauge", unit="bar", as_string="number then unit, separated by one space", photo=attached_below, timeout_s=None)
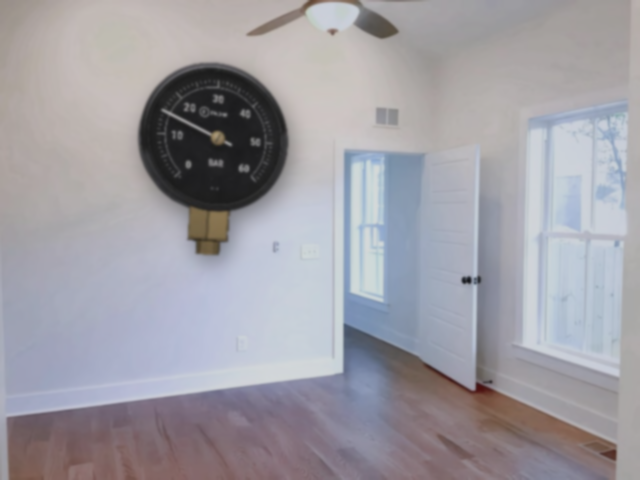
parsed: 15 bar
